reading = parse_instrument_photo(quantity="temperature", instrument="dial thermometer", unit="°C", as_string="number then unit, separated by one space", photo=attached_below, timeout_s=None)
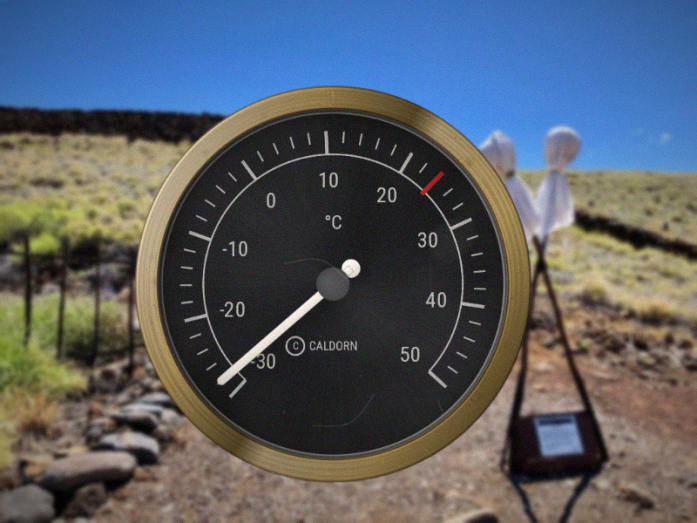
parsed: -28 °C
